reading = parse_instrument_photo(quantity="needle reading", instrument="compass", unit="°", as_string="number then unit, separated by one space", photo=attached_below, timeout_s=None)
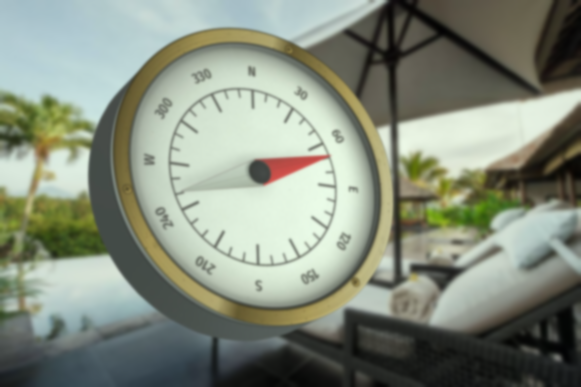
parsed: 70 °
